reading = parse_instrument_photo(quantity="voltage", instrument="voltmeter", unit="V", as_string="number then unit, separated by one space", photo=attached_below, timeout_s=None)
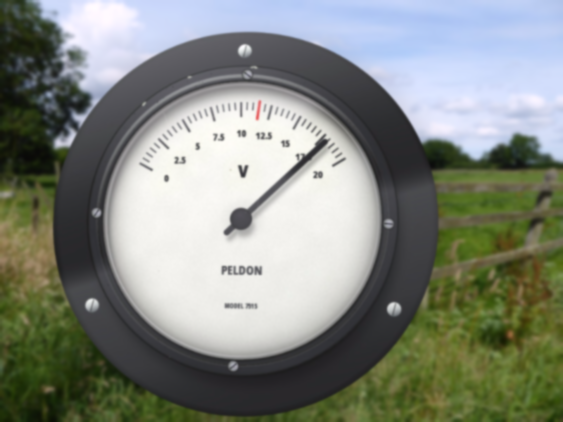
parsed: 18 V
